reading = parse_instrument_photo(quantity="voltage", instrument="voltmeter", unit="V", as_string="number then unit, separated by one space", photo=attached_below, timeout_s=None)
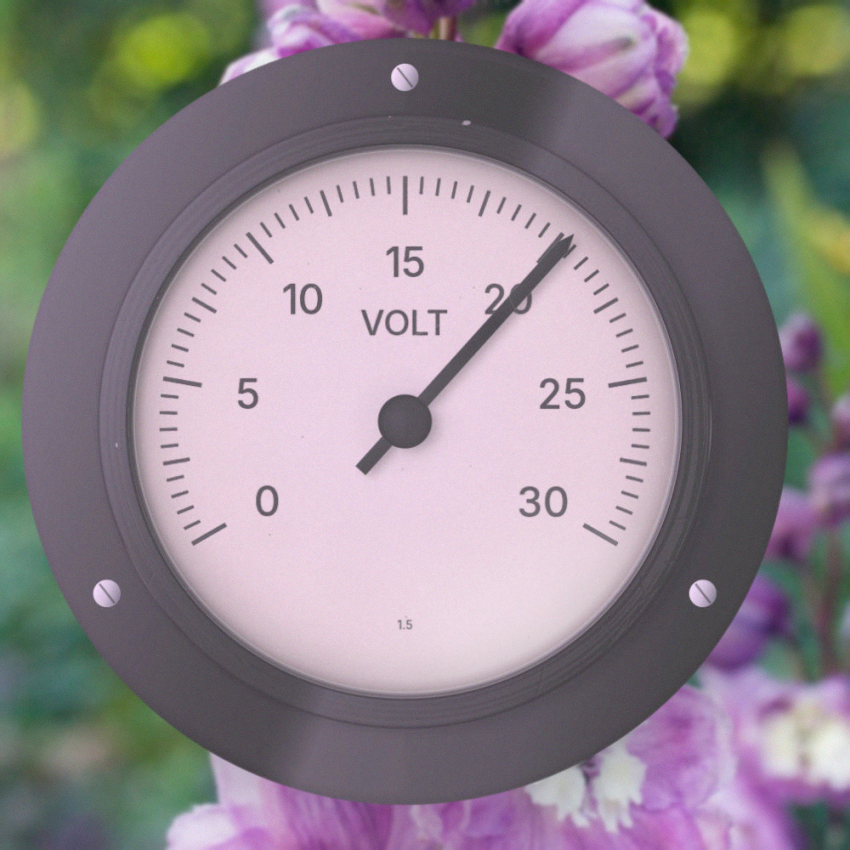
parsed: 20.25 V
